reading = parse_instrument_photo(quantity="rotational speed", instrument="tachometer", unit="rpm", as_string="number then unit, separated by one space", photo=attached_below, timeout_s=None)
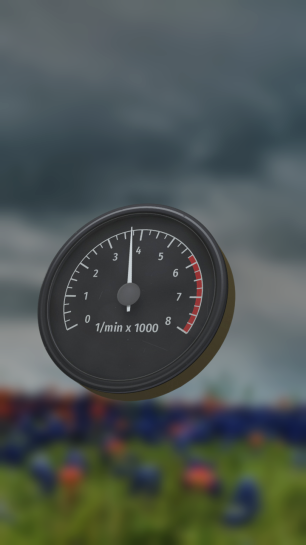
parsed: 3750 rpm
